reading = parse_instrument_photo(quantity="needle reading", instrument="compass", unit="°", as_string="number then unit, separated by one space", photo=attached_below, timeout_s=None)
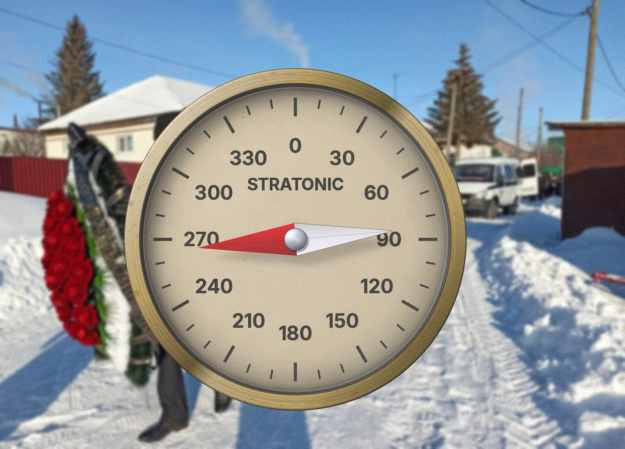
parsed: 265 °
